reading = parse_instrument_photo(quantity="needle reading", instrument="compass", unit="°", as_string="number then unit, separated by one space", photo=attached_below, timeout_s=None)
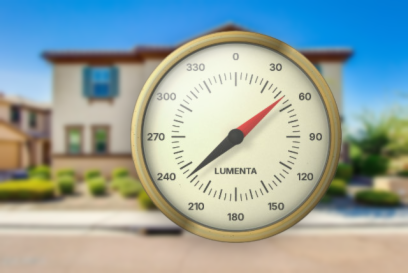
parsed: 50 °
